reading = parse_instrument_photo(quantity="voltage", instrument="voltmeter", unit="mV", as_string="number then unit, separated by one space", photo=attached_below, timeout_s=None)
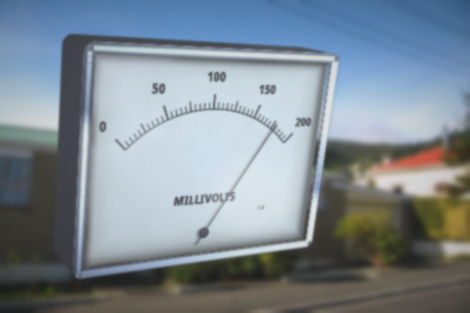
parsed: 175 mV
